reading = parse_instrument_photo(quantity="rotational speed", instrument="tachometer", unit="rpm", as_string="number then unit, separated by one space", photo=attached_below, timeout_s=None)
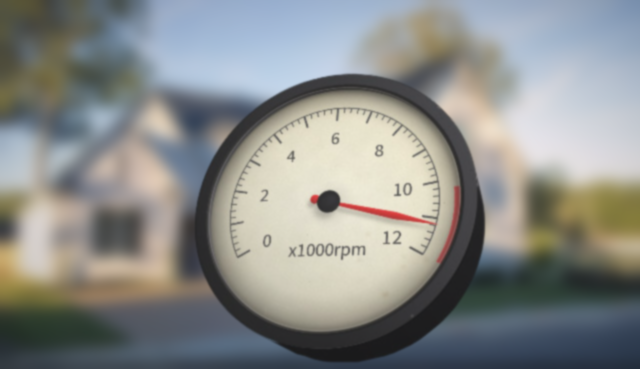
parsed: 11200 rpm
